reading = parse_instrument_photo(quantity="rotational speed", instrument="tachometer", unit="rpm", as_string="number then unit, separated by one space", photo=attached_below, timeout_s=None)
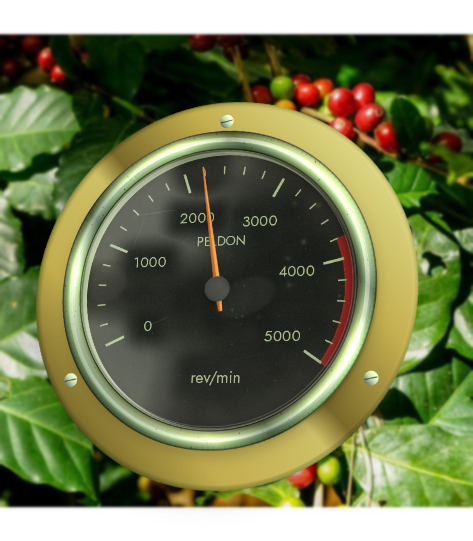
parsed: 2200 rpm
